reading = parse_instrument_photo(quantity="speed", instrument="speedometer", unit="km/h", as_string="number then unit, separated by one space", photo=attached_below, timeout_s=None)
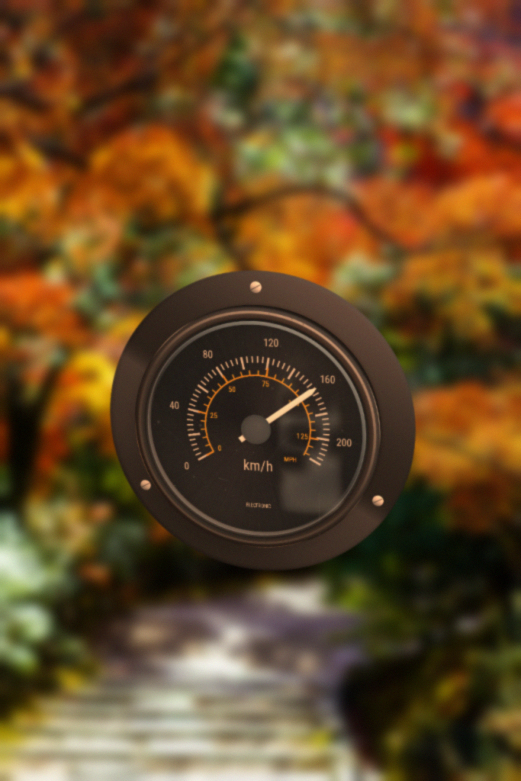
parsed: 160 km/h
